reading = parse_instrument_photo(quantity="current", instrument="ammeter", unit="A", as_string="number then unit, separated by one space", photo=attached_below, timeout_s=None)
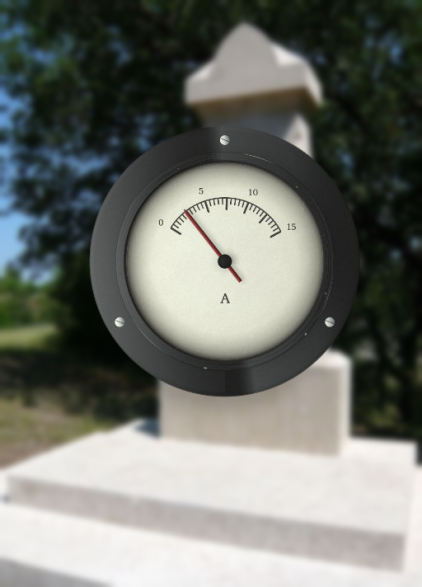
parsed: 2.5 A
